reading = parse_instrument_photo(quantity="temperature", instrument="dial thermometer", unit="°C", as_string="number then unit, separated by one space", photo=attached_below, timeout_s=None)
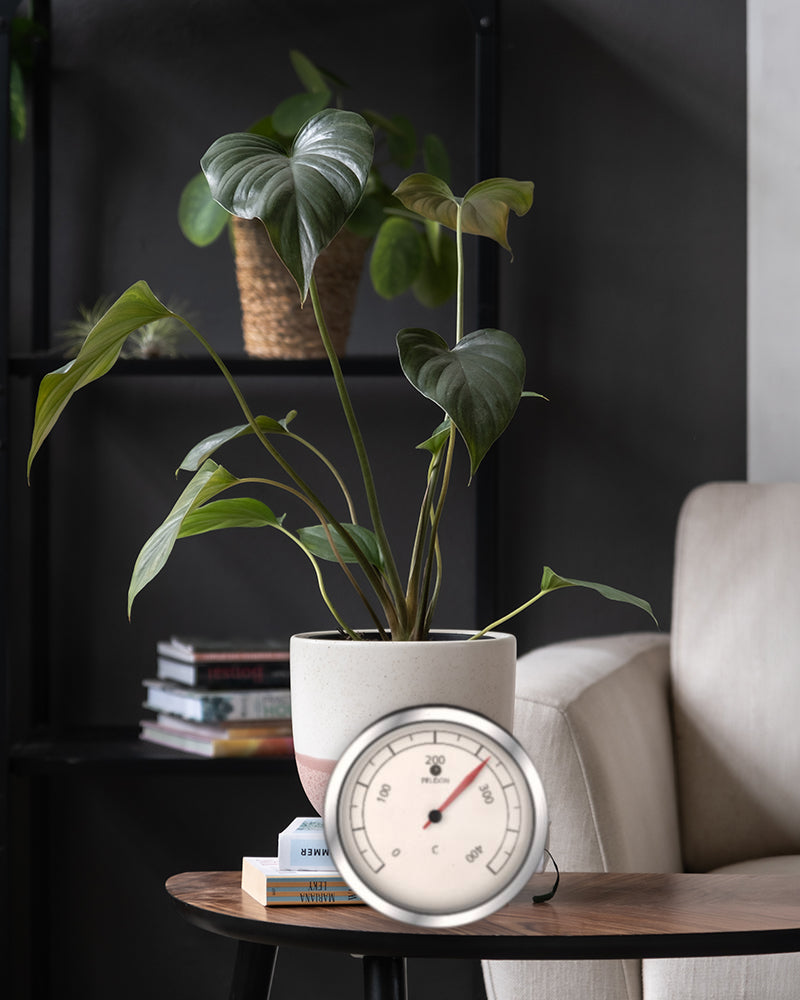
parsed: 262.5 °C
